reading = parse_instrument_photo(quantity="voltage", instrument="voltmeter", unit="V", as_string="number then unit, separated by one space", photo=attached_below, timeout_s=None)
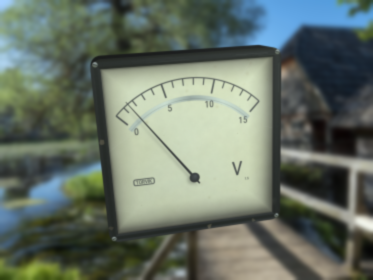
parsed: 1.5 V
